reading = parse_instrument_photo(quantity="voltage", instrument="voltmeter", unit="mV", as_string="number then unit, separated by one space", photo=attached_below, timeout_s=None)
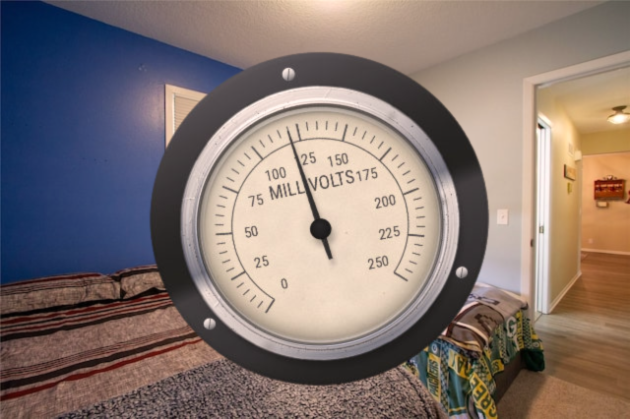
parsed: 120 mV
